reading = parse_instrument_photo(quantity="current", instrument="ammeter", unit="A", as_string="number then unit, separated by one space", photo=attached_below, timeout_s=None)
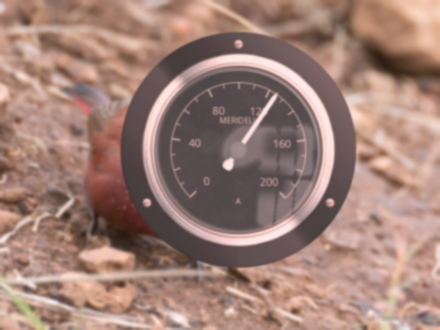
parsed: 125 A
